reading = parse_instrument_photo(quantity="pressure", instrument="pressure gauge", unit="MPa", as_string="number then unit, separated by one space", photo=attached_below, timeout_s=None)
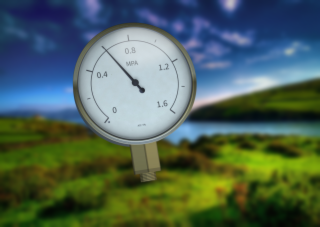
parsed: 0.6 MPa
